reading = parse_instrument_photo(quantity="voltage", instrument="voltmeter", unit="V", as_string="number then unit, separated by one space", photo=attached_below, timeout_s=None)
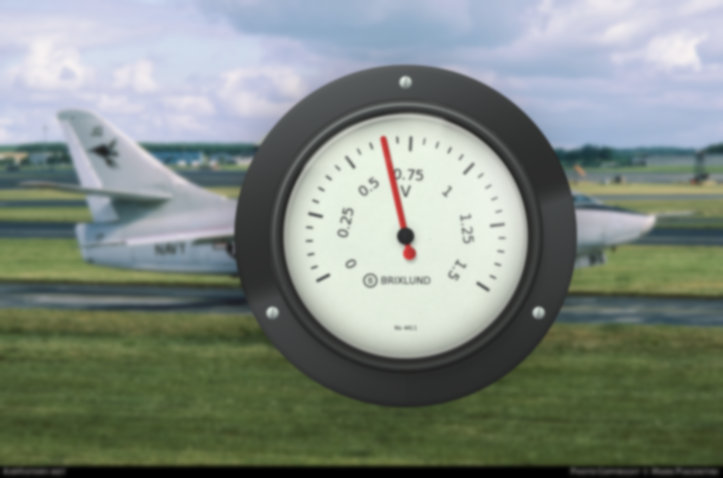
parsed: 0.65 V
